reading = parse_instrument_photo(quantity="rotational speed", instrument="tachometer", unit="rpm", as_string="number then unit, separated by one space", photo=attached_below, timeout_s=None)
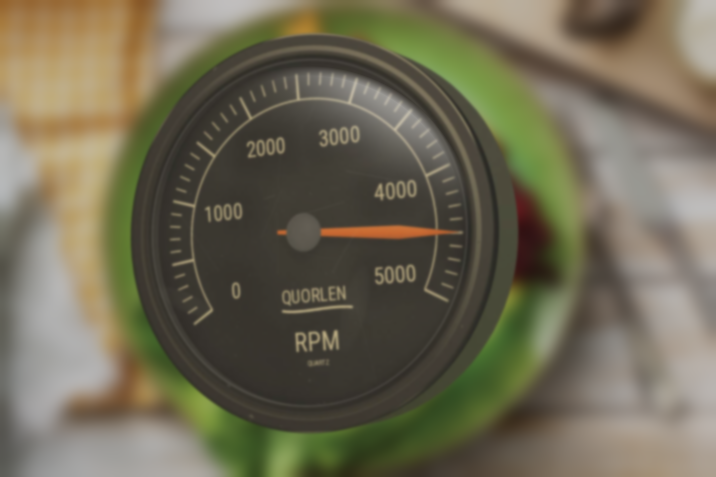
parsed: 4500 rpm
